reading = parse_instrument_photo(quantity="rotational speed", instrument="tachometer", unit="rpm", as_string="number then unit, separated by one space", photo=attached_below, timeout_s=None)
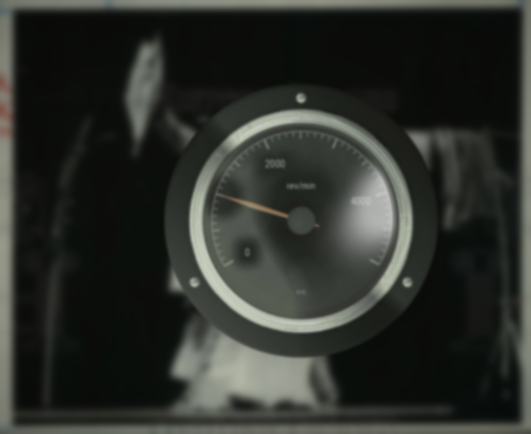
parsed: 1000 rpm
